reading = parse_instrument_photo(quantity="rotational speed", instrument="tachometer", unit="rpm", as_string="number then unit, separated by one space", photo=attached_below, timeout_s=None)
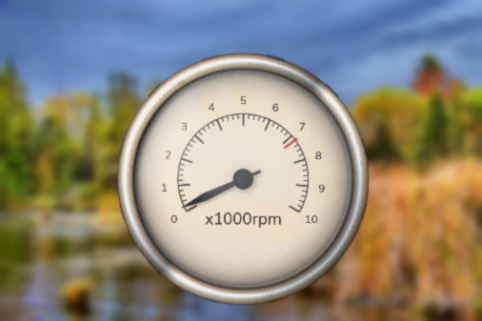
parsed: 200 rpm
